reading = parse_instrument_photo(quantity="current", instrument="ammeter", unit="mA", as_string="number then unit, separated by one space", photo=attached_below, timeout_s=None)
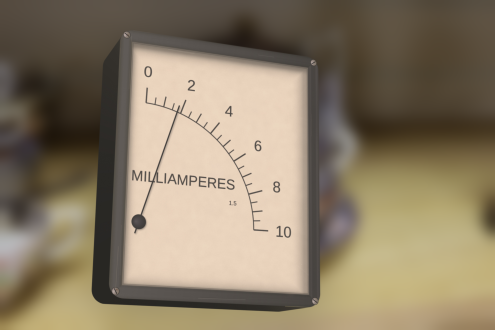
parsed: 1.75 mA
